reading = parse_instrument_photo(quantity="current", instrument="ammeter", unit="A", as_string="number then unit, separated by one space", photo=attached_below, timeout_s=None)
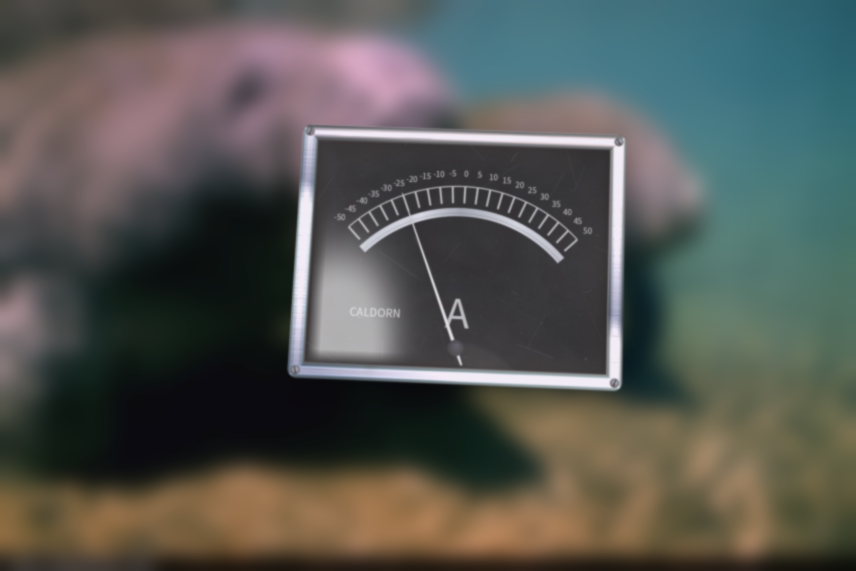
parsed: -25 A
